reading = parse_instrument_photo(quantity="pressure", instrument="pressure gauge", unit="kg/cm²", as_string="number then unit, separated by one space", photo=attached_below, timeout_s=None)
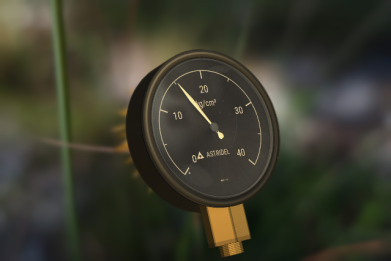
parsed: 15 kg/cm²
